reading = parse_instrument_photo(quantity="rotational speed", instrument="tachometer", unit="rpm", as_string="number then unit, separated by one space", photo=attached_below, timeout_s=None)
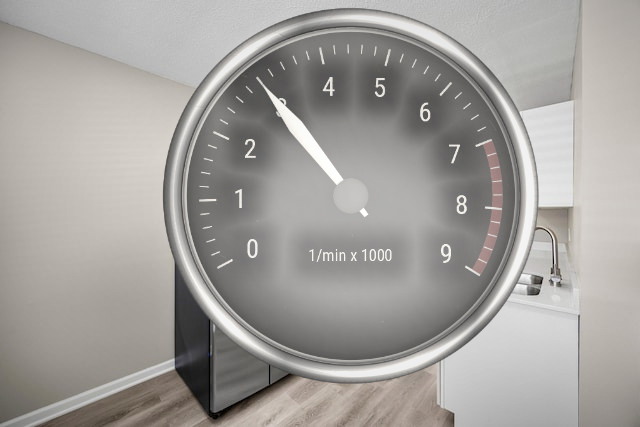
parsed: 3000 rpm
